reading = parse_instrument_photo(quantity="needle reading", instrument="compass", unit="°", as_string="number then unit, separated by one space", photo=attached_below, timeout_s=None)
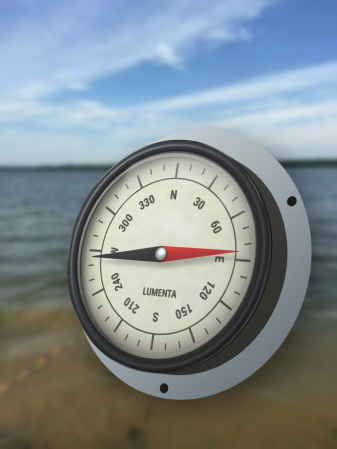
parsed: 85 °
